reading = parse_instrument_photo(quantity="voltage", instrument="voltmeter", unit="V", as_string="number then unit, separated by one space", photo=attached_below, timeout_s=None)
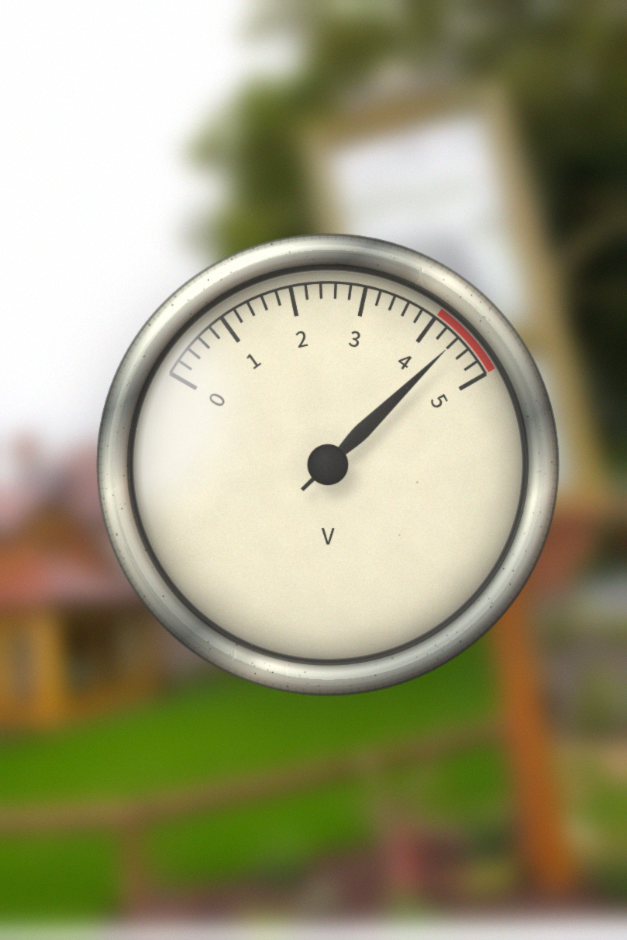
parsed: 4.4 V
